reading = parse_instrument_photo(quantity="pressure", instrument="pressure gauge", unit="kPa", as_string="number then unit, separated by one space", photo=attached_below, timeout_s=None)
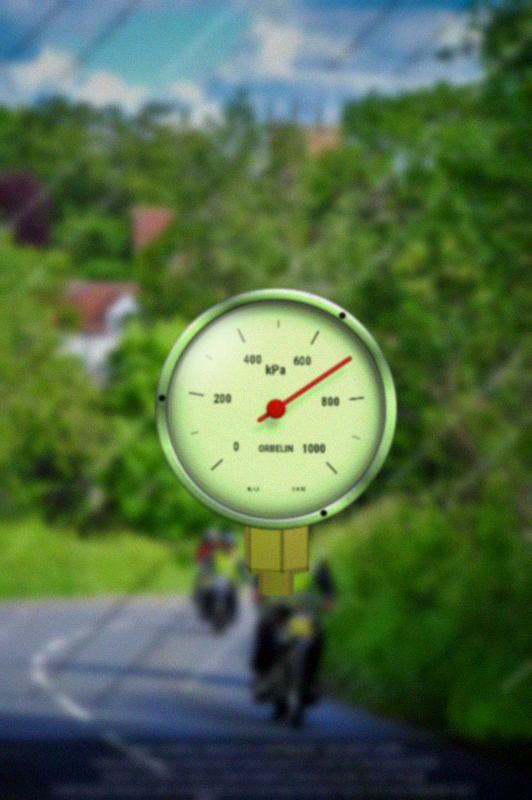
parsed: 700 kPa
